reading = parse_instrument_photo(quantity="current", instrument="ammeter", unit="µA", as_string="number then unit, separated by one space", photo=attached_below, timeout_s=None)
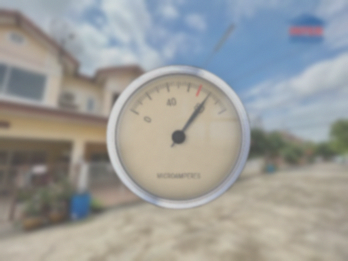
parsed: 80 µA
